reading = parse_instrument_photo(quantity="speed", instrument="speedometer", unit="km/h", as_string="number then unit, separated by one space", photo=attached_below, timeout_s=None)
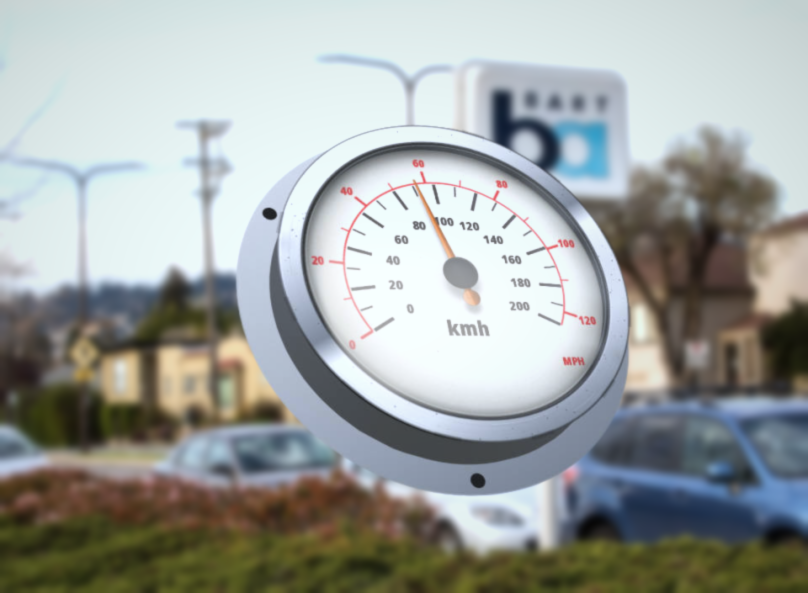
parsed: 90 km/h
